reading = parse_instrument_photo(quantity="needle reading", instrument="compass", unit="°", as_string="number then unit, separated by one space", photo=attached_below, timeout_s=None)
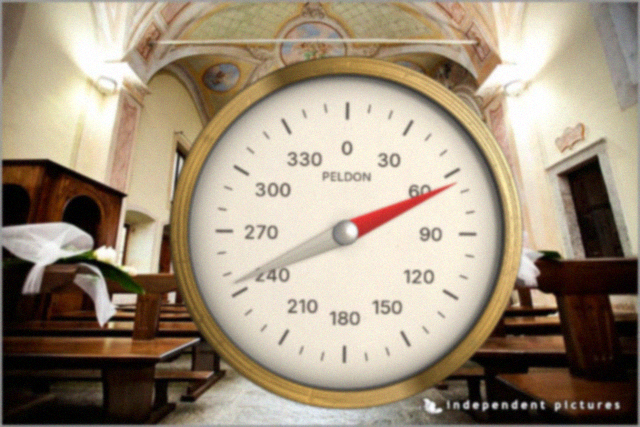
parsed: 65 °
